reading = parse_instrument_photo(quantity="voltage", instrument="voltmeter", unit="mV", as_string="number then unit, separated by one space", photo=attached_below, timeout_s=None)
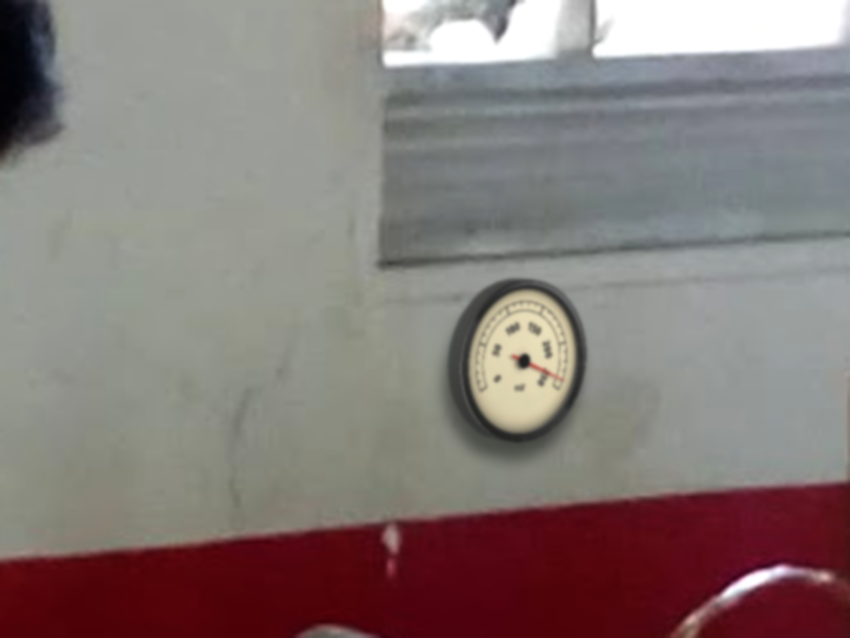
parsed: 240 mV
